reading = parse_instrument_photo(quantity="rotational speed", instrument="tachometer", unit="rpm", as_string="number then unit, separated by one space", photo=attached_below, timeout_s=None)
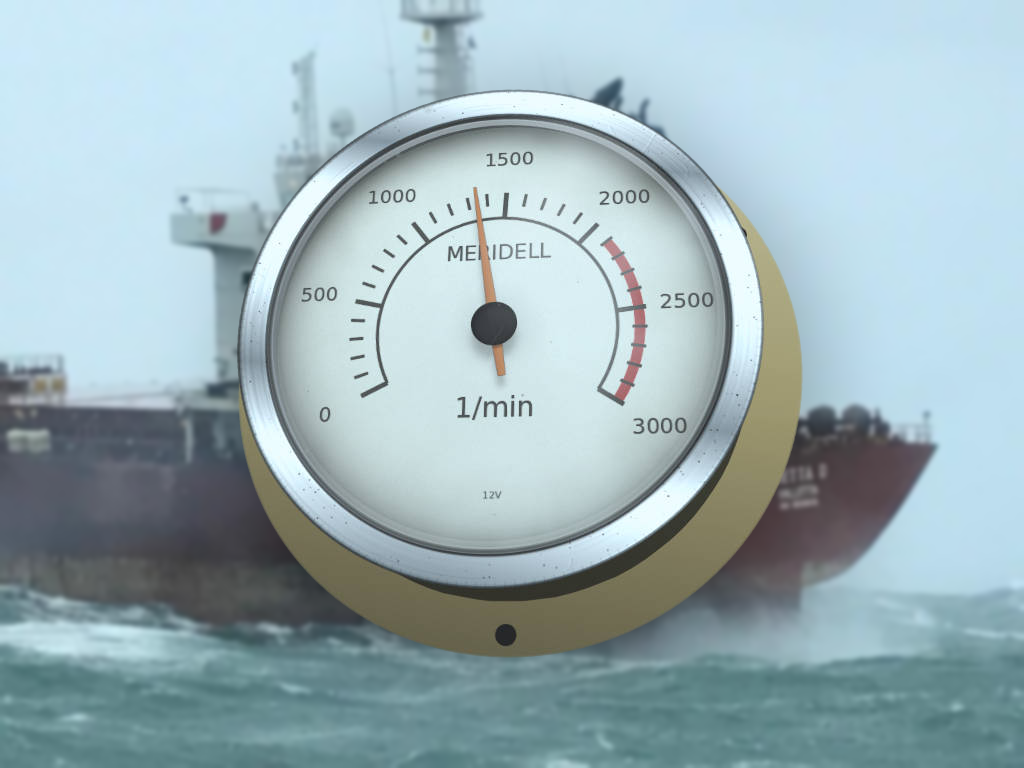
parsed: 1350 rpm
